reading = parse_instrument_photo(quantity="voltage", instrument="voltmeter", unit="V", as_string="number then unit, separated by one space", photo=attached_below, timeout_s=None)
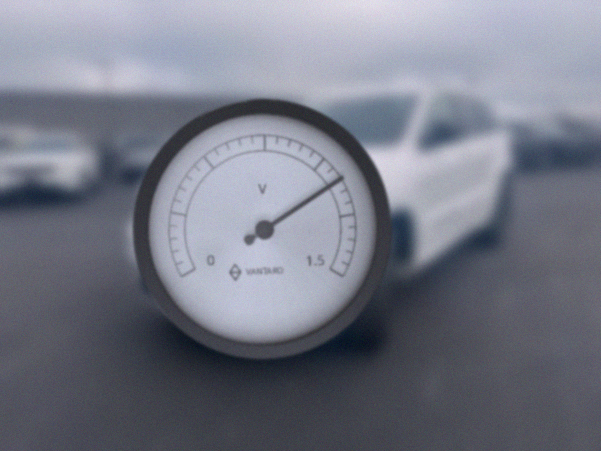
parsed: 1.1 V
